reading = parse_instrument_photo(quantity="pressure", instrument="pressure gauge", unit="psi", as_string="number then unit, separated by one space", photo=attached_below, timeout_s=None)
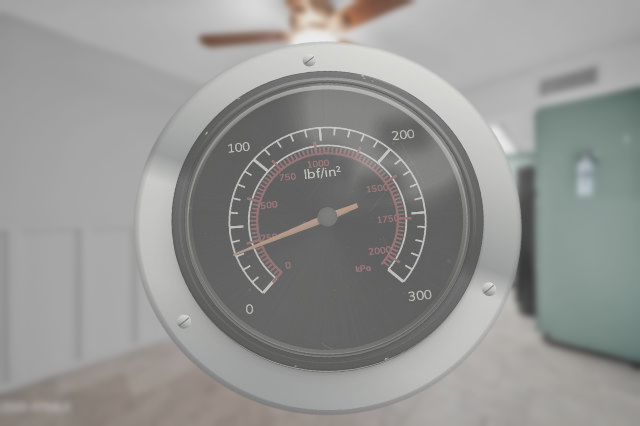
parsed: 30 psi
